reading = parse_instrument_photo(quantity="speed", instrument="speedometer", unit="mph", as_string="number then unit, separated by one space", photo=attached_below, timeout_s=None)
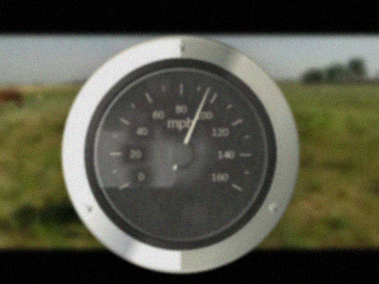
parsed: 95 mph
